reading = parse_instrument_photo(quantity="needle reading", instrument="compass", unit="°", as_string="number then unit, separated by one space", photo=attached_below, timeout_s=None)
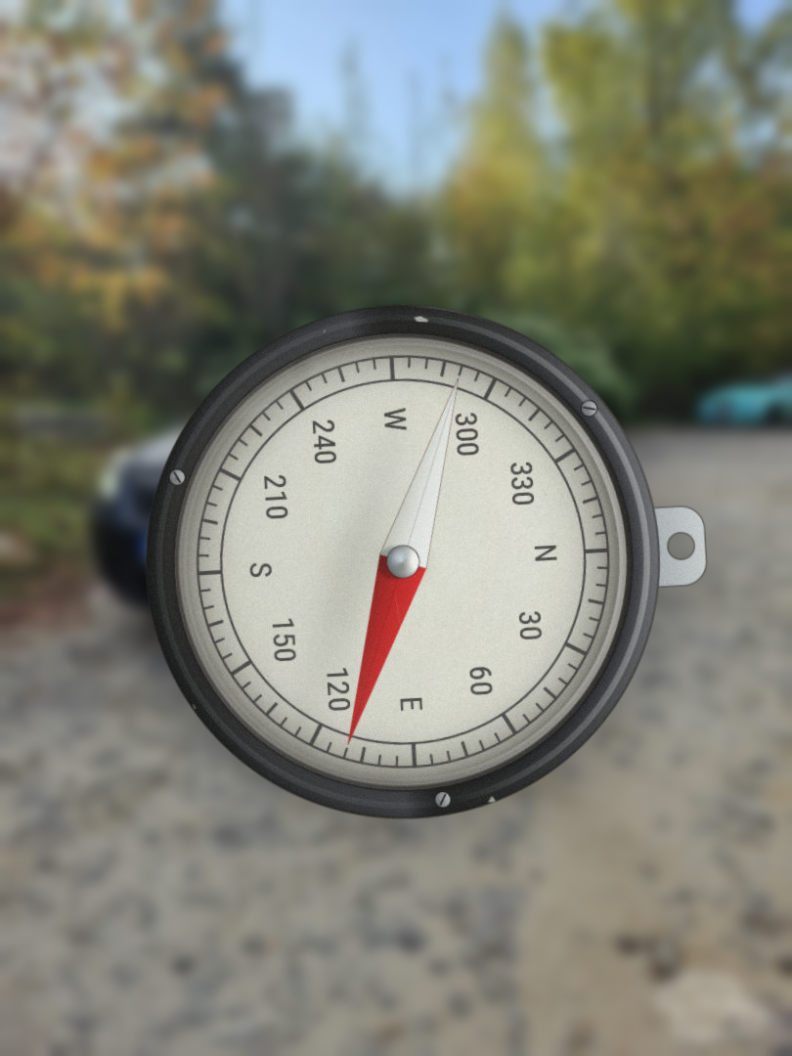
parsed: 110 °
